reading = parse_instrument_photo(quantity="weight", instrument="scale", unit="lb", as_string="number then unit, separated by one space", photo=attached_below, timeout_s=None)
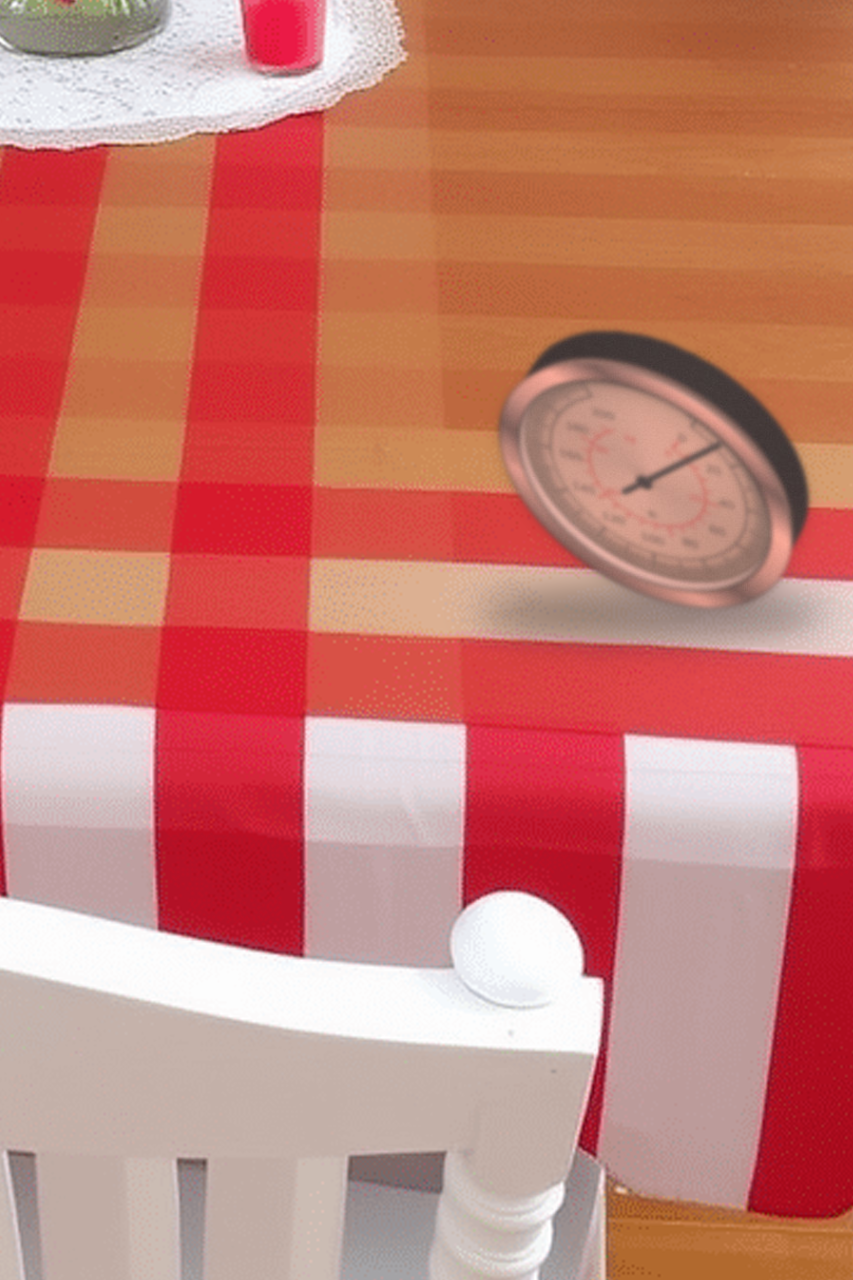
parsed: 10 lb
